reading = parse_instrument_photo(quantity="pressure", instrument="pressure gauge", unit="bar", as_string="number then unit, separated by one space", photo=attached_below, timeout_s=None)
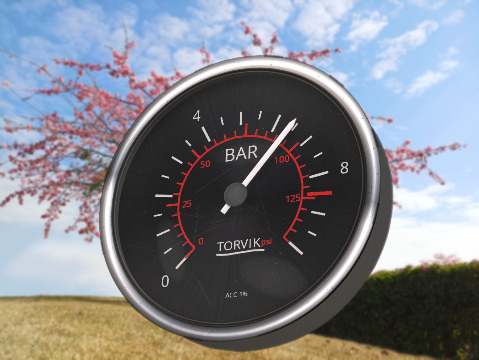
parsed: 6.5 bar
